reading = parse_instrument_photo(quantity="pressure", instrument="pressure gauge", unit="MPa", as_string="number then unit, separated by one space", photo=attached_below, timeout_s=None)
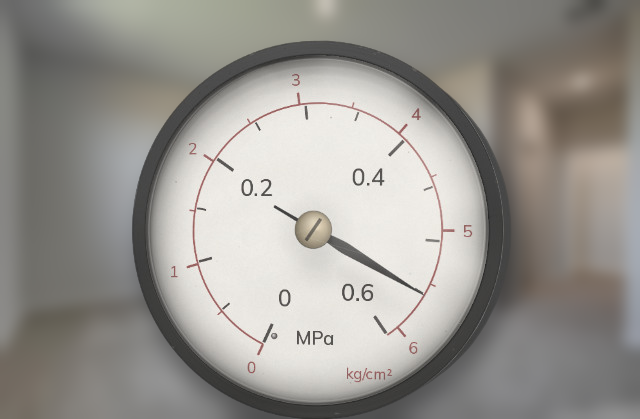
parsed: 0.55 MPa
